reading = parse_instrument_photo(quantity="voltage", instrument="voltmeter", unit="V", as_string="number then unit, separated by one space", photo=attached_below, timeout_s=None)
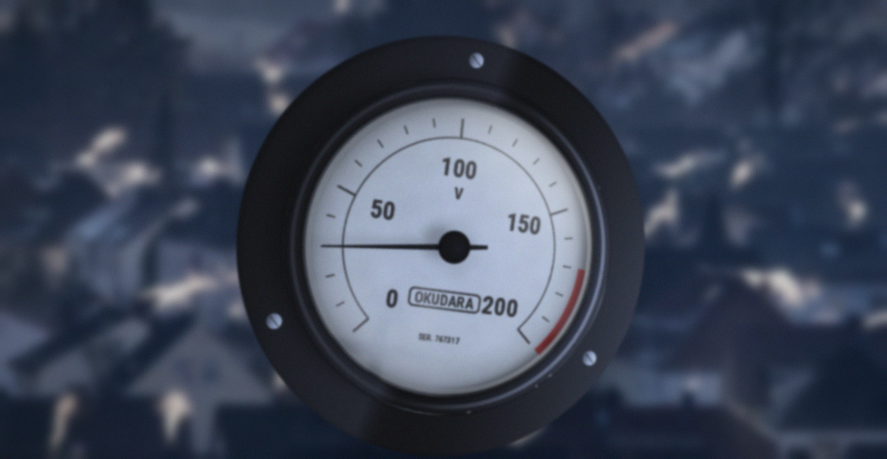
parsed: 30 V
